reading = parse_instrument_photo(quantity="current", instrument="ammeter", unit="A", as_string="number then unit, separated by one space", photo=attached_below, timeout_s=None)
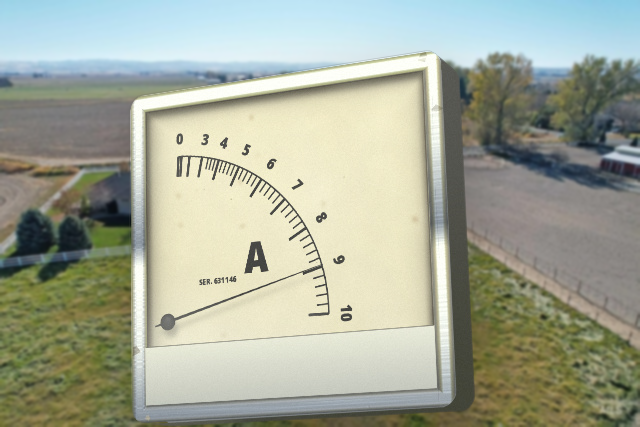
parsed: 9 A
